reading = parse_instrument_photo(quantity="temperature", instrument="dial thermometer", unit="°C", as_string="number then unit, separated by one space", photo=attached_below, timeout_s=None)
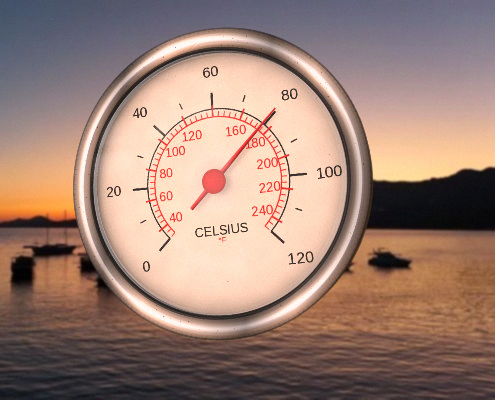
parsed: 80 °C
